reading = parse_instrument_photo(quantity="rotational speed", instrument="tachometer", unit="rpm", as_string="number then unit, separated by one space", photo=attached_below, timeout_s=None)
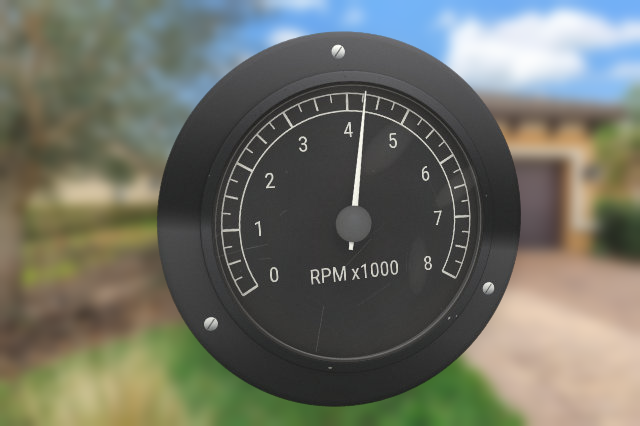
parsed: 4250 rpm
